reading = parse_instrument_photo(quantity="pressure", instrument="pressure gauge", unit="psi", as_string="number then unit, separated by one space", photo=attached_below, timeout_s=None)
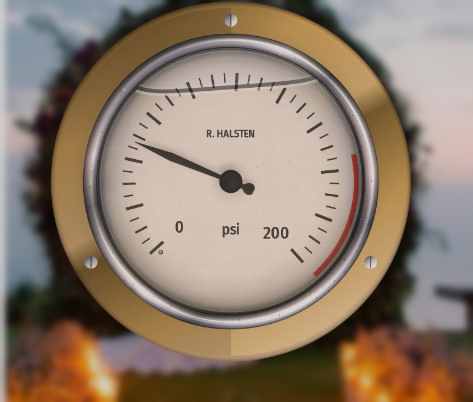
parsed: 47.5 psi
